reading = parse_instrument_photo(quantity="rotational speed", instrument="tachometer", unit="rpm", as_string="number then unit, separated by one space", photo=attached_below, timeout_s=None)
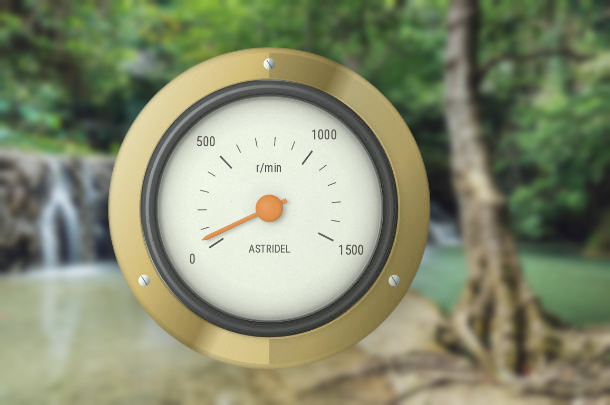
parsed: 50 rpm
